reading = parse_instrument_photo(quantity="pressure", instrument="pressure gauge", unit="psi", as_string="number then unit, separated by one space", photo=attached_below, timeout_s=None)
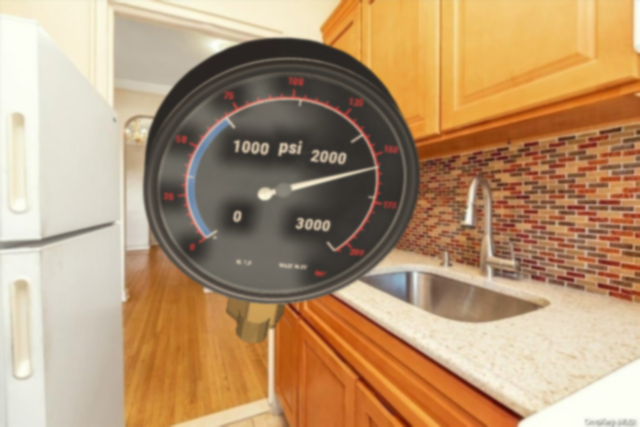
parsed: 2250 psi
